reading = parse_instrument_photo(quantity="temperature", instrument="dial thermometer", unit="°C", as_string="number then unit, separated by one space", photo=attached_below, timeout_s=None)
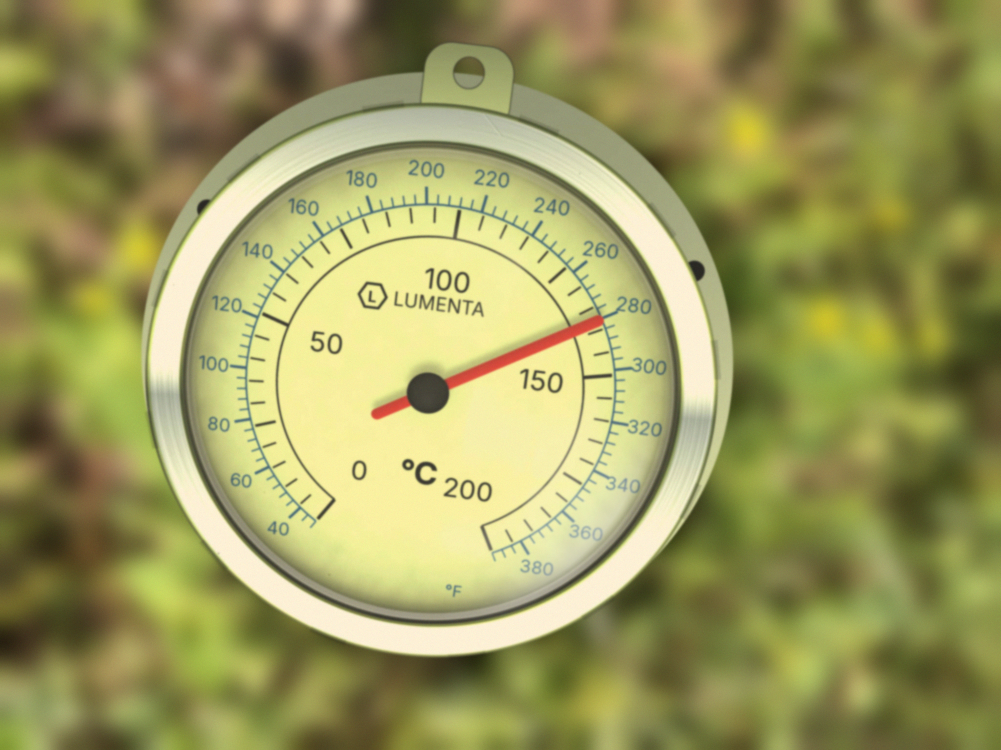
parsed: 137.5 °C
